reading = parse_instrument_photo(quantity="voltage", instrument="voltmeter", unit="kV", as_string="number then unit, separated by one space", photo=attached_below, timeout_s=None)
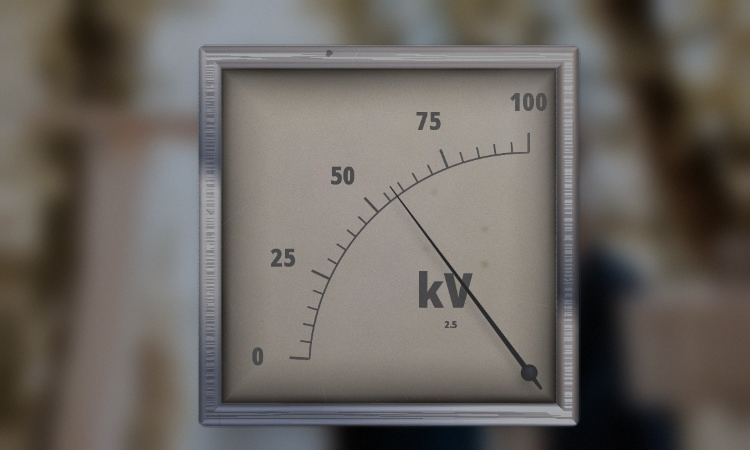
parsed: 57.5 kV
